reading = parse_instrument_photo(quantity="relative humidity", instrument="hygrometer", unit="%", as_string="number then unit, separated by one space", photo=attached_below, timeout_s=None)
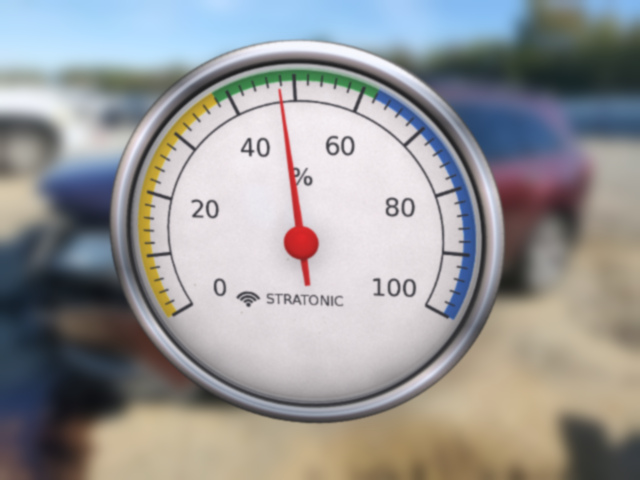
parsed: 48 %
